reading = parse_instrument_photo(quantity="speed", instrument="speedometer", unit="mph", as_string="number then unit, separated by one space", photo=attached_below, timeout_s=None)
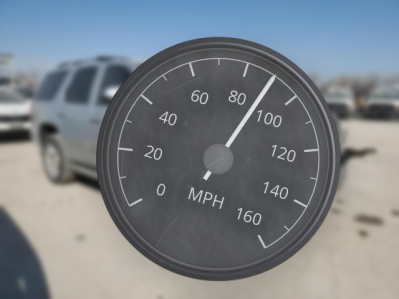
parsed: 90 mph
